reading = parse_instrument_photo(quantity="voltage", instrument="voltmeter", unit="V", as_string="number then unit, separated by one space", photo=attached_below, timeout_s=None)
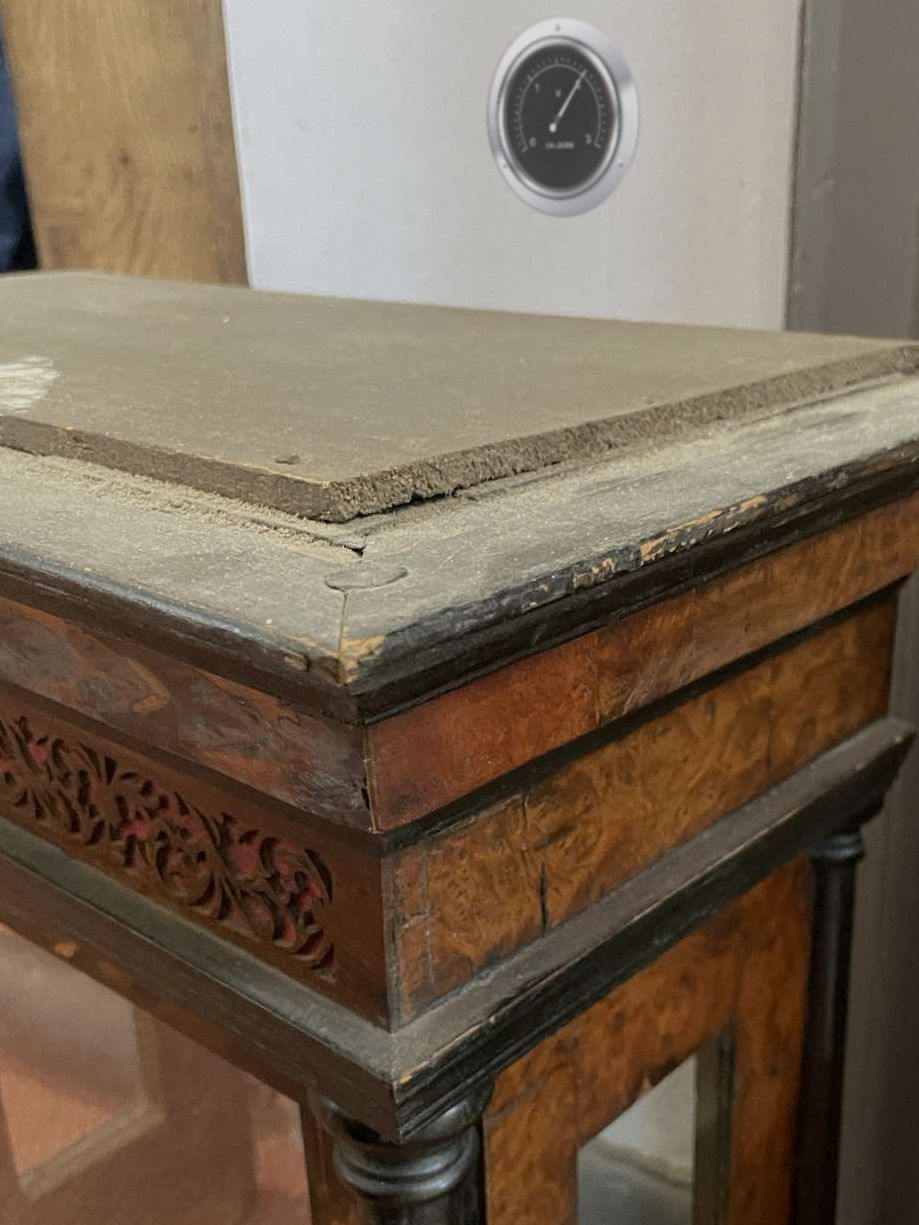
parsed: 2 V
